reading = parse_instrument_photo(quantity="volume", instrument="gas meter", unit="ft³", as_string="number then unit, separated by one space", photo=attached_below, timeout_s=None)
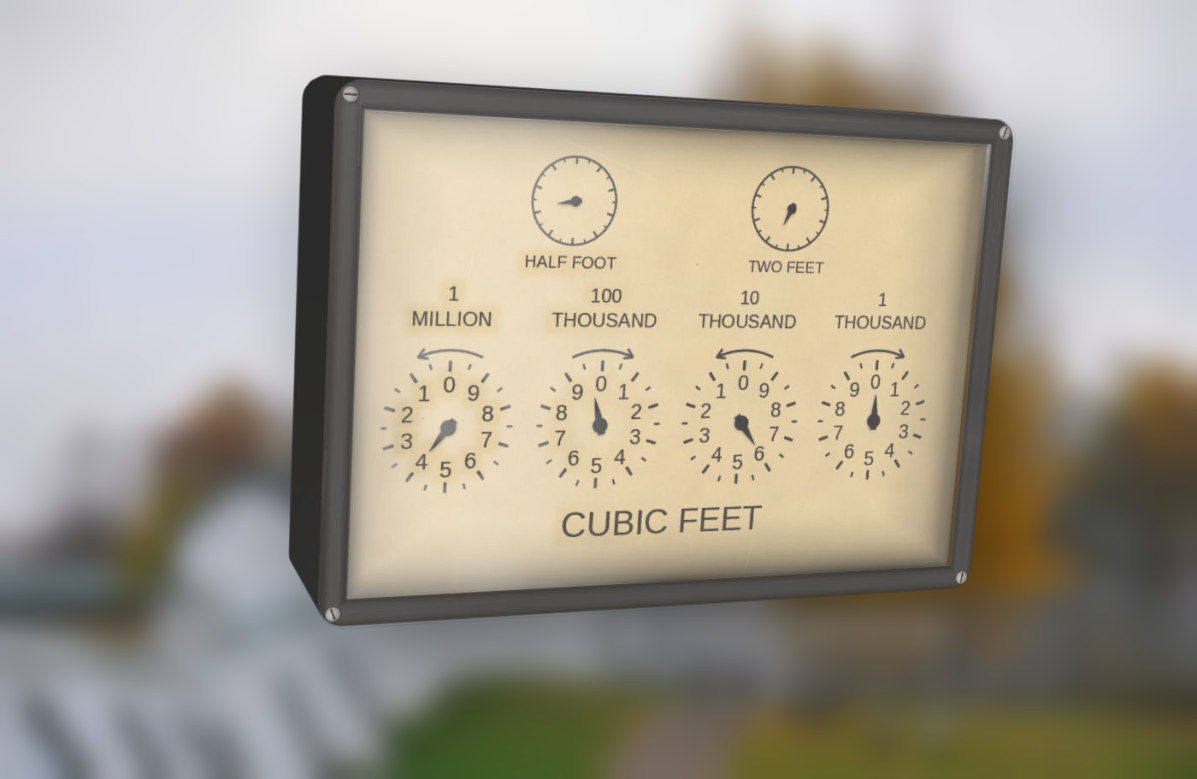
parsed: 396000 ft³
